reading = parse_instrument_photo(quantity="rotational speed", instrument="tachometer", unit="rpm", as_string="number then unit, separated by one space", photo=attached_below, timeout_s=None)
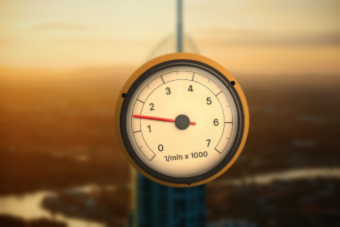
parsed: 1500 rpm
